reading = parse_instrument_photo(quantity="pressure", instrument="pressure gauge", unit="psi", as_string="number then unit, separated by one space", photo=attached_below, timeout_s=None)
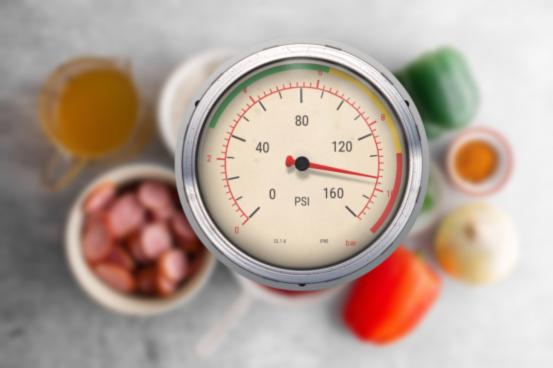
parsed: 140 psi
